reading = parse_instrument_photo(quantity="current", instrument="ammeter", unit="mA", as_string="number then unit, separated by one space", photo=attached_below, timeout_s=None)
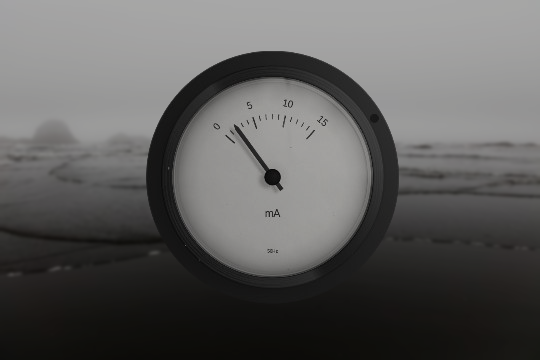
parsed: 2 mA
